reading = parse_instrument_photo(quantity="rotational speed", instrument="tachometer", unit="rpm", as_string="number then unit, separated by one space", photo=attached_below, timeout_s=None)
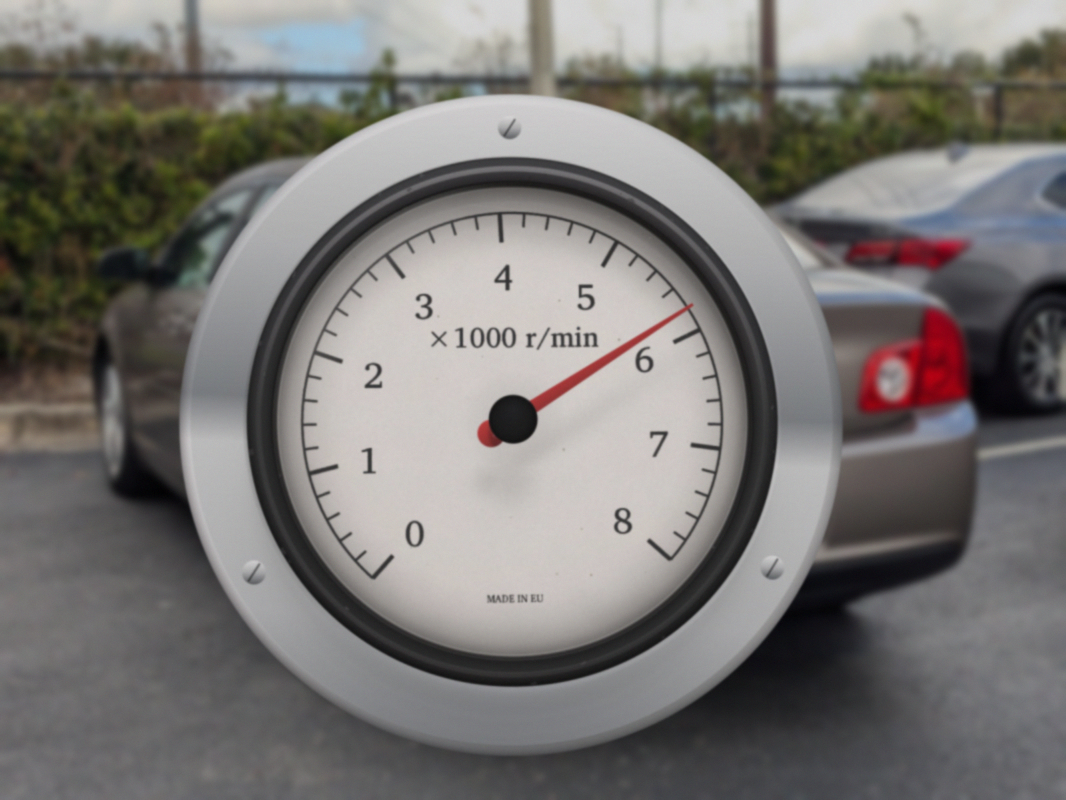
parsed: 5800 rpm
